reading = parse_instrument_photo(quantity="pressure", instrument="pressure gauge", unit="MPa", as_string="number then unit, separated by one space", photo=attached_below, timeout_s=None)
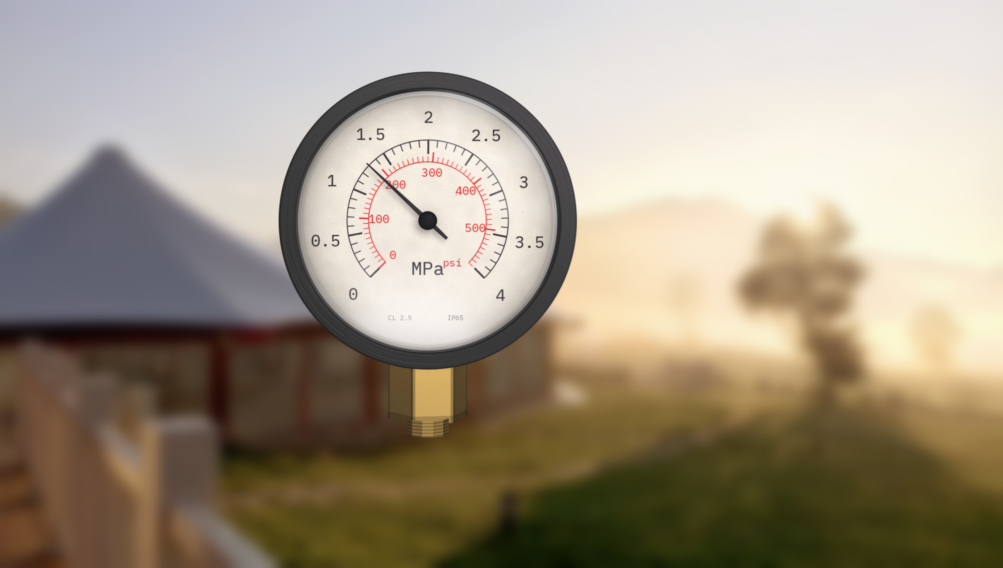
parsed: 1.3 MPa
